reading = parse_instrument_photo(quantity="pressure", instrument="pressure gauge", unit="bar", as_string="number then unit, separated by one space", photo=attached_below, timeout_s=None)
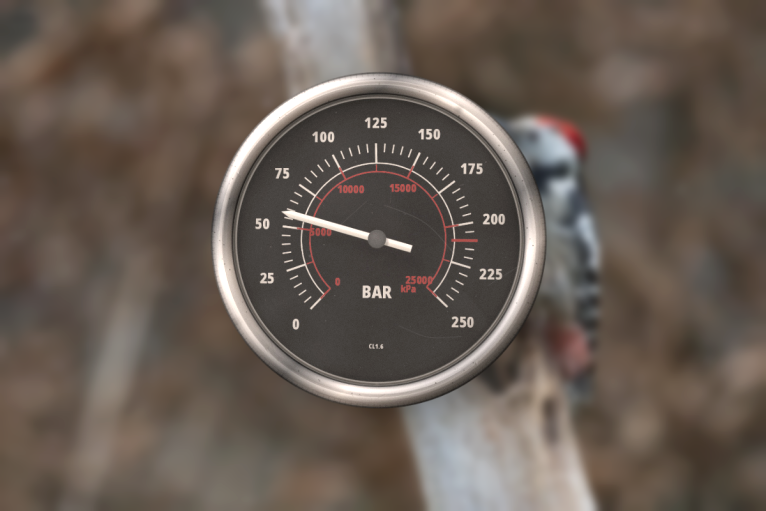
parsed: 57.5 bar
